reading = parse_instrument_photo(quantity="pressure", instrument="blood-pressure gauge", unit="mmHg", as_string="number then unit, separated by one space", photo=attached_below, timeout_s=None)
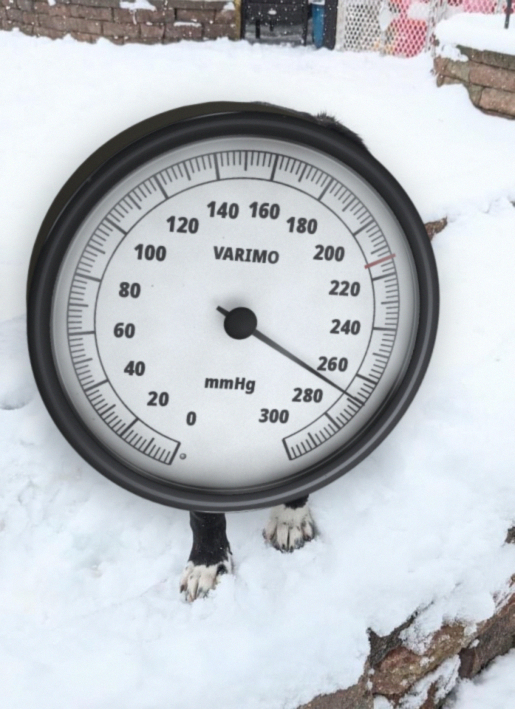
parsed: 268 mmHg
